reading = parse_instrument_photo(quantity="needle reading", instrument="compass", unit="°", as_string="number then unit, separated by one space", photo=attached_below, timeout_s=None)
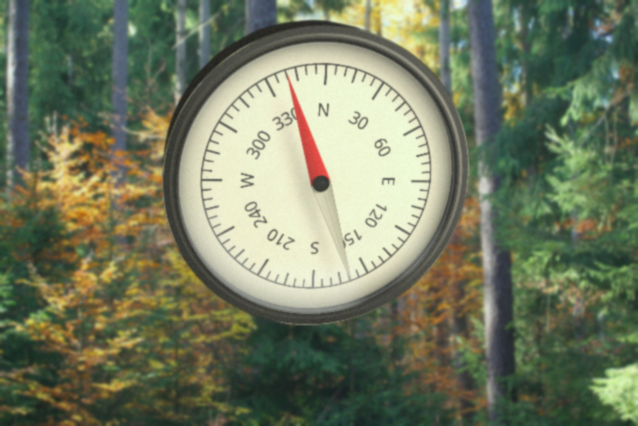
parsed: 340 °
